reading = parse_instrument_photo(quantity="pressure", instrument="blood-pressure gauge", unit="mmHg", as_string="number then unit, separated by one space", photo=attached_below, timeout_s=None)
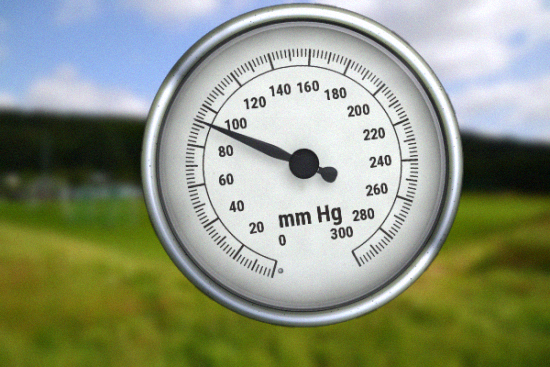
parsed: 92 mmHg
